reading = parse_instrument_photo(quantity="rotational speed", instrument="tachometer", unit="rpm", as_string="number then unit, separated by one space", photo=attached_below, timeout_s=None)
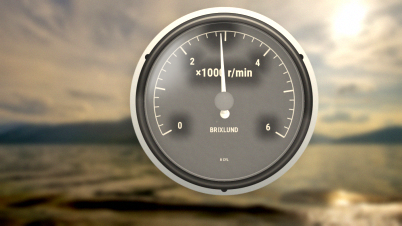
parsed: 2900 rpm
